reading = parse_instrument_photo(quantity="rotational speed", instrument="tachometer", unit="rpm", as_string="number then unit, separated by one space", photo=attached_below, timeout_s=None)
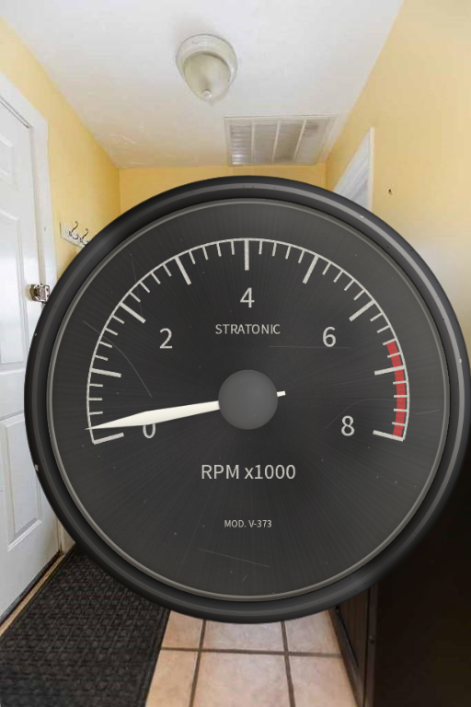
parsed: 200 rpm
